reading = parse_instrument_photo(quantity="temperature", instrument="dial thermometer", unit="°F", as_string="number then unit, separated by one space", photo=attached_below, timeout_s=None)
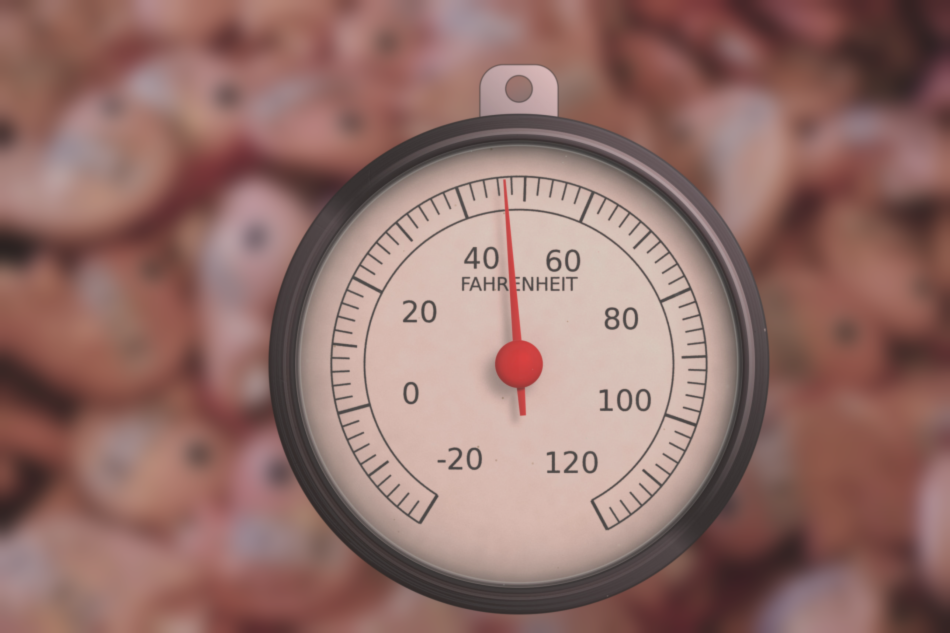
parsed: 47 °F
